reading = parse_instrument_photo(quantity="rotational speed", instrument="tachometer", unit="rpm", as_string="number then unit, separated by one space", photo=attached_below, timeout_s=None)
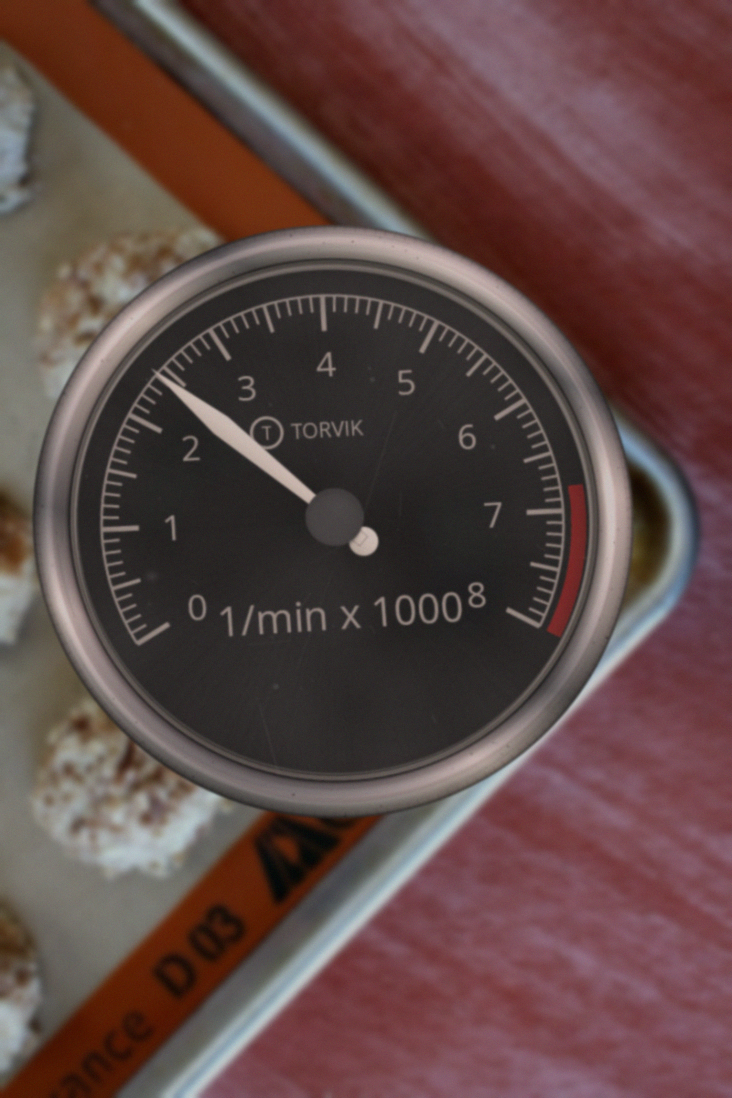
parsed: 2400 rpm
